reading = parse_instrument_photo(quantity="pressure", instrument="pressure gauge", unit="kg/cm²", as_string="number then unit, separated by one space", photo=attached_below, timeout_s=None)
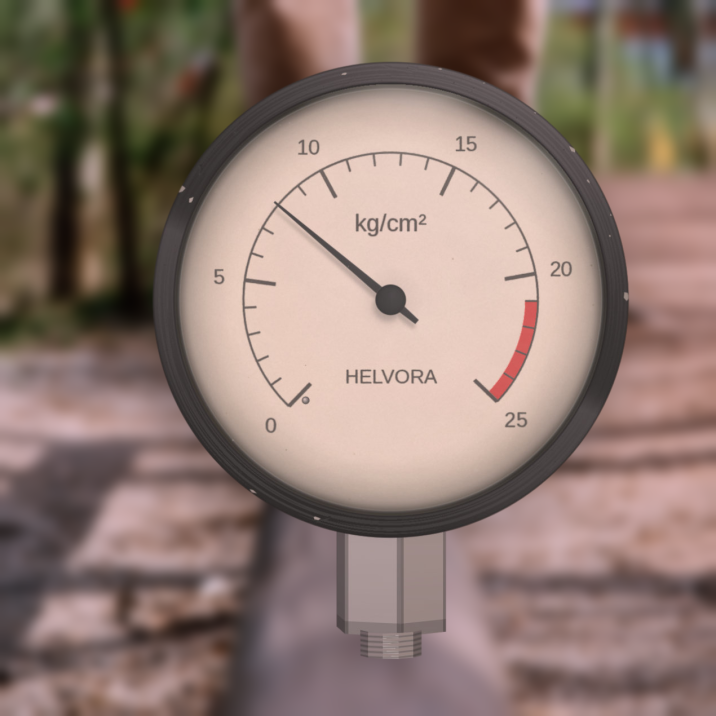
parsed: 8 kg/cm²
